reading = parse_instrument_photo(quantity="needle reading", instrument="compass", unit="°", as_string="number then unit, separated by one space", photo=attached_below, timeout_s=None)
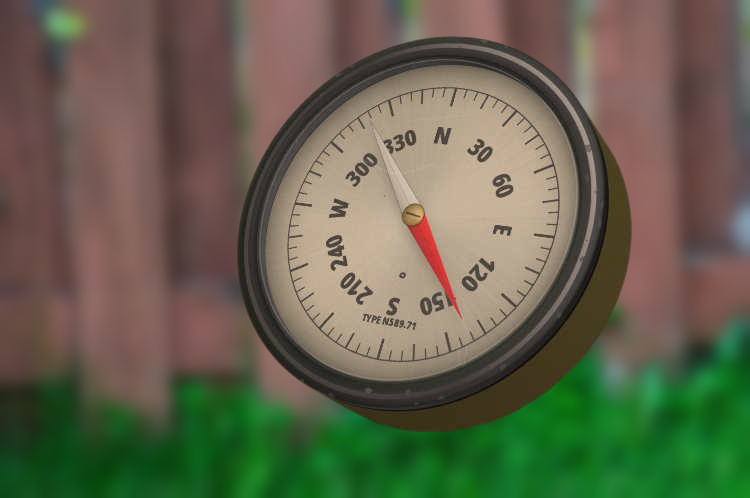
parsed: 140 °
